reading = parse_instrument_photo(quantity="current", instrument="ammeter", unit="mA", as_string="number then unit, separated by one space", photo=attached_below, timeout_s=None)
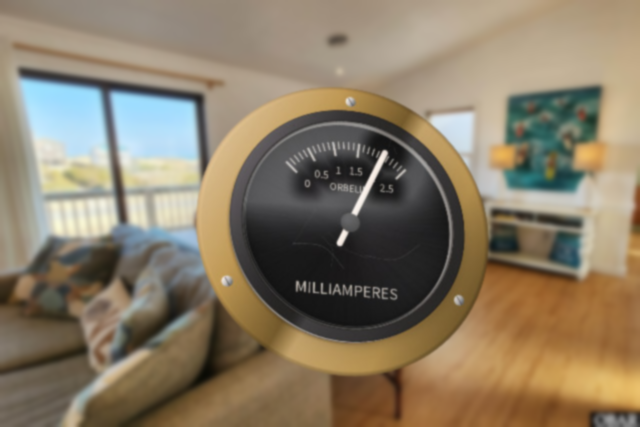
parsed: 2 mA
